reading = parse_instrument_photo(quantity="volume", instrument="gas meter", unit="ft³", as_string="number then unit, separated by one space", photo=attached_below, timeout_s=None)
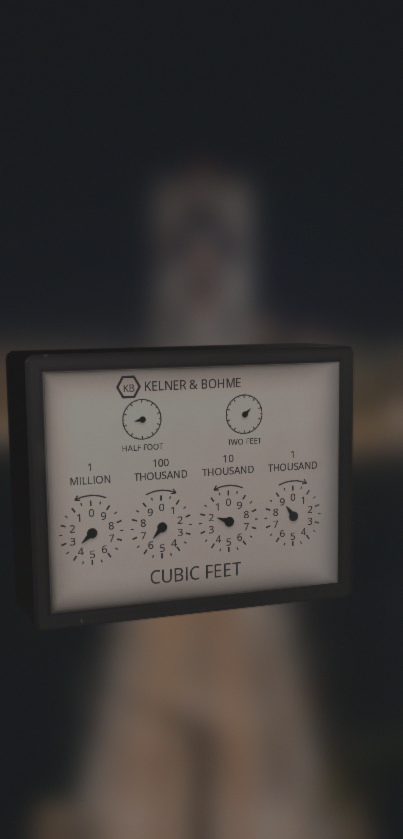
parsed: 361900 ft³
